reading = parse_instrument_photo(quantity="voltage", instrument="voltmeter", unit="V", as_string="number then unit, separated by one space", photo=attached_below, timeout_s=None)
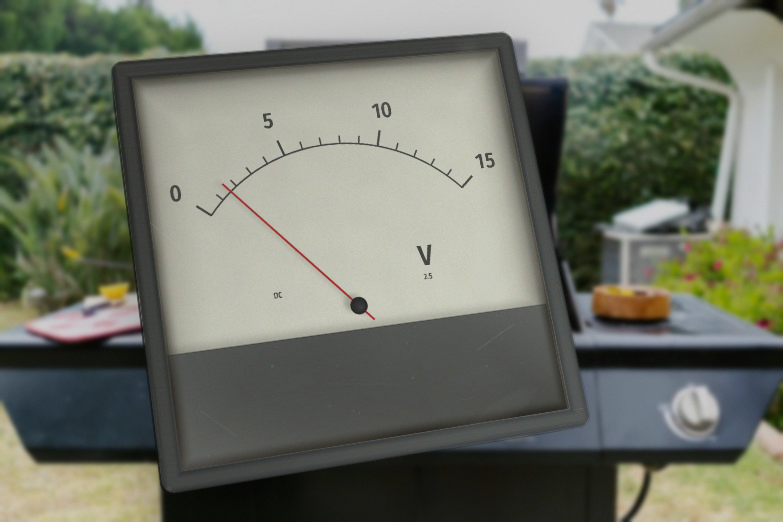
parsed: 1.5 V
